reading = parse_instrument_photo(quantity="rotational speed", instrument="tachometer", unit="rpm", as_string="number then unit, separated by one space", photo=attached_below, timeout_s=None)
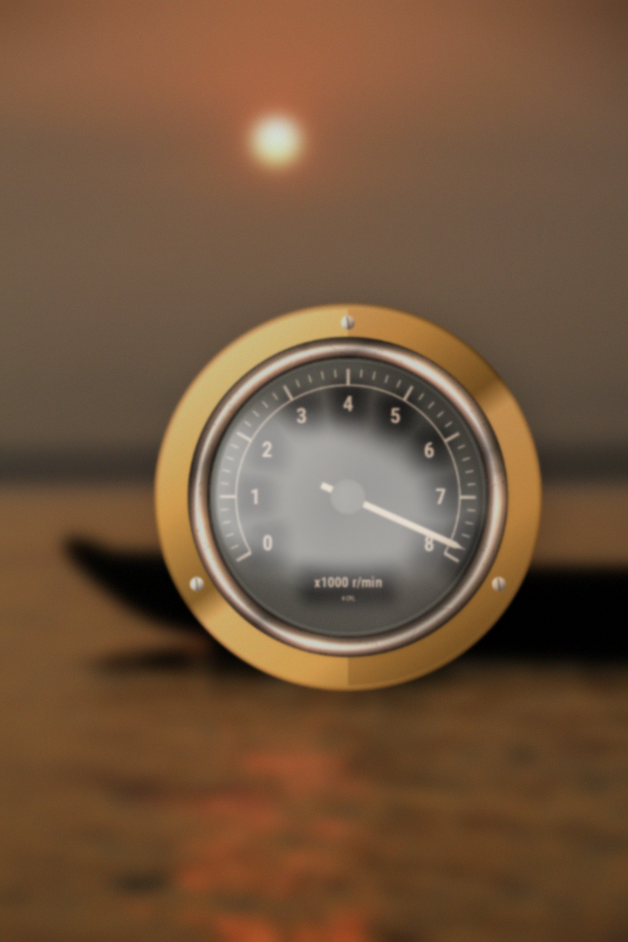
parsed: 7800 rpm
